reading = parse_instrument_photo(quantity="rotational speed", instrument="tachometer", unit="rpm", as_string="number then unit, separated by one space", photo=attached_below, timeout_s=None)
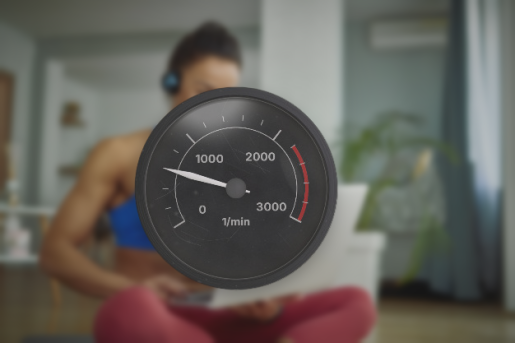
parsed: 600 rpm
